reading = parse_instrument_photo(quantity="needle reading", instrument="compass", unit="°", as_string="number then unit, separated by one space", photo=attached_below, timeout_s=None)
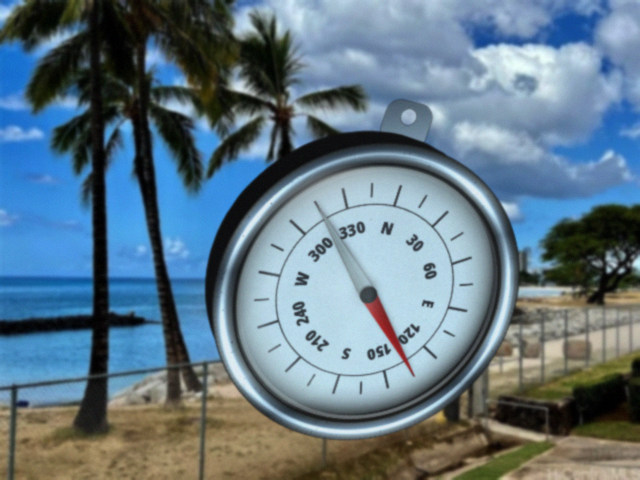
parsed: 135 °
